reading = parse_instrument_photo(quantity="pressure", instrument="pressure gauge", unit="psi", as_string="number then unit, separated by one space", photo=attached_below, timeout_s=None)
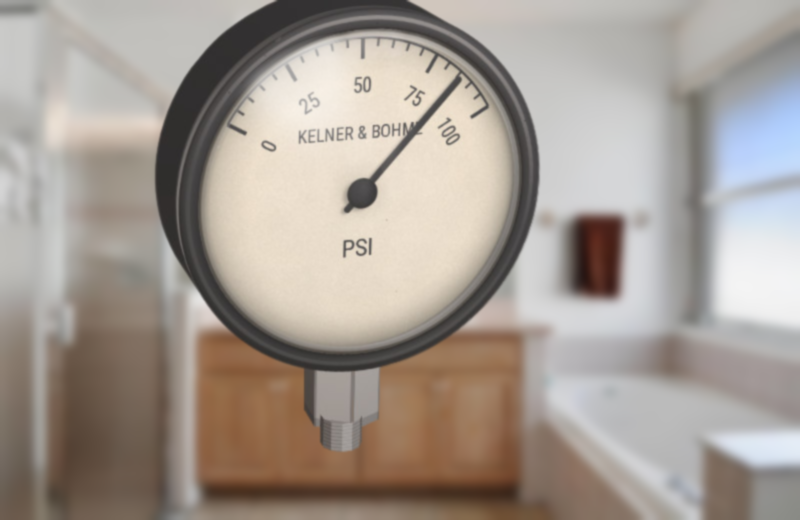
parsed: 85 psi
